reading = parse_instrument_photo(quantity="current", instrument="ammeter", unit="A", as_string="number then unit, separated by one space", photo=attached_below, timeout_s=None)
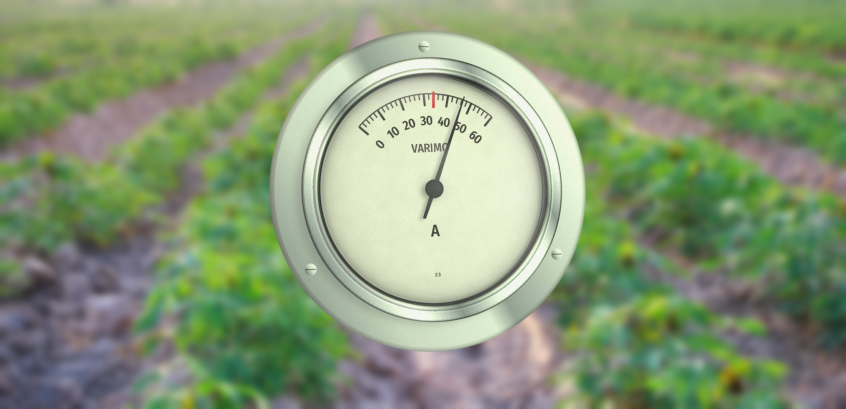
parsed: 46 A
